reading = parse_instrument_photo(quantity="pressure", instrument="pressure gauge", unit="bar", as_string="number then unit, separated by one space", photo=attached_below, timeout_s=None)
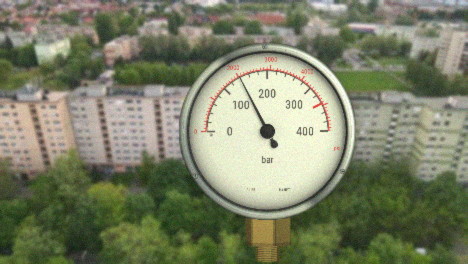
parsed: 140 bar
